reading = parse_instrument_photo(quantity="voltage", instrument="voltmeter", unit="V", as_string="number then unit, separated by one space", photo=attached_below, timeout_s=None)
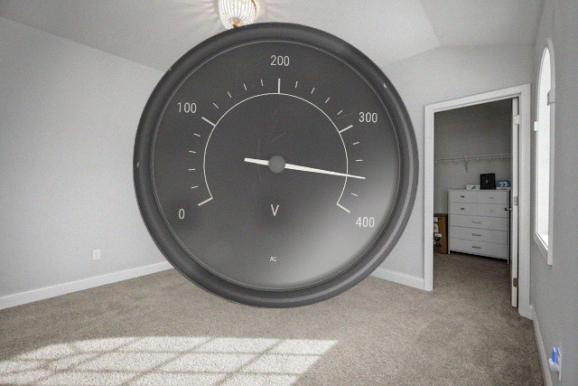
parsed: 360 V
